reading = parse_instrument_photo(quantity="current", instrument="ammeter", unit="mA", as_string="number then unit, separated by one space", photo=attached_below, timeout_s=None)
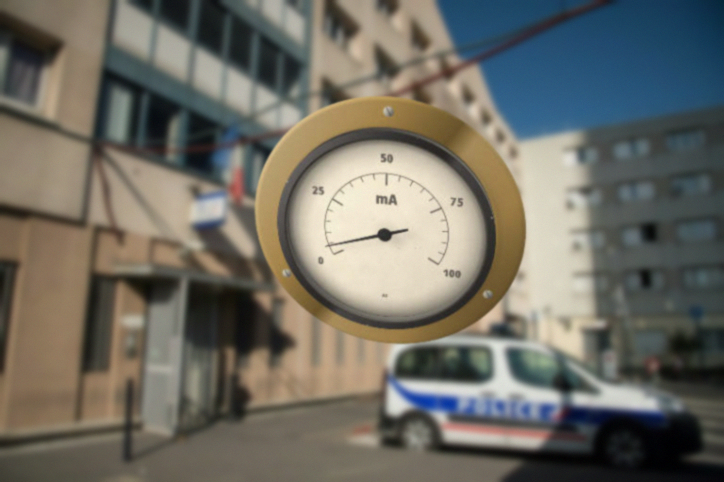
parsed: 5 mA
